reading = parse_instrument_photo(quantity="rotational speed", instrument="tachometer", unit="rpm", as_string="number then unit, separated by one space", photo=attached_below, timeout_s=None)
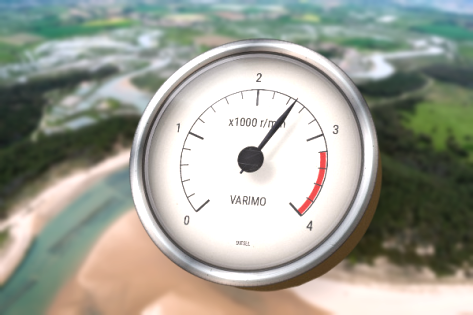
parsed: 2500 rpm
